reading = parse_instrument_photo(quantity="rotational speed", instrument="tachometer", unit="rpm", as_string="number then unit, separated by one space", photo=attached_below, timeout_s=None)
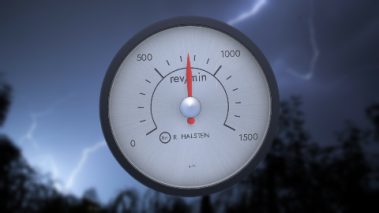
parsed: 750 rpm
